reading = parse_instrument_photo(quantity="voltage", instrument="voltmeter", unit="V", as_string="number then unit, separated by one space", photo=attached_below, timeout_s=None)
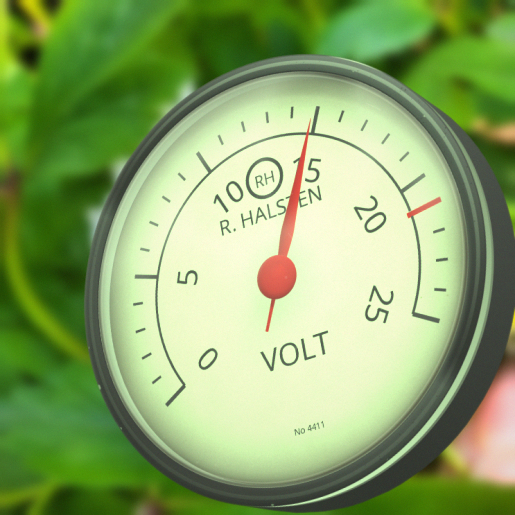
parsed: 15 V
